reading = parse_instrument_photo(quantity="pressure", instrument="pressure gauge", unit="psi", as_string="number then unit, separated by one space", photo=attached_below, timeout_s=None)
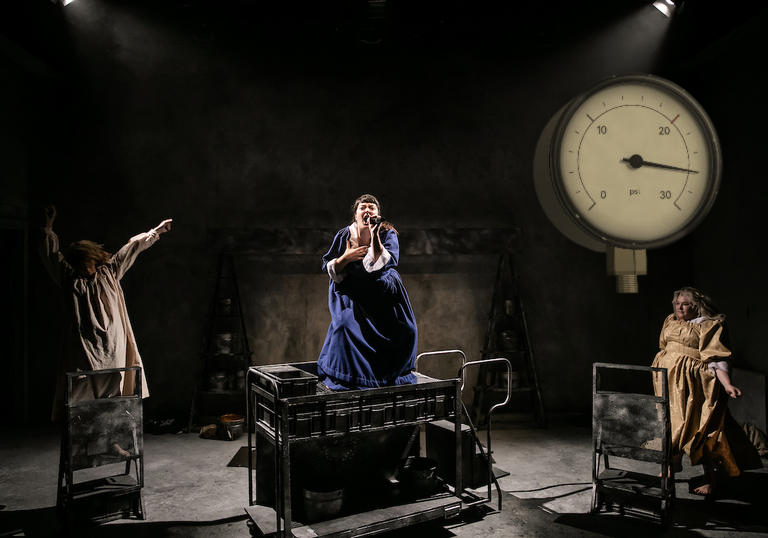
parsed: 26 psi
